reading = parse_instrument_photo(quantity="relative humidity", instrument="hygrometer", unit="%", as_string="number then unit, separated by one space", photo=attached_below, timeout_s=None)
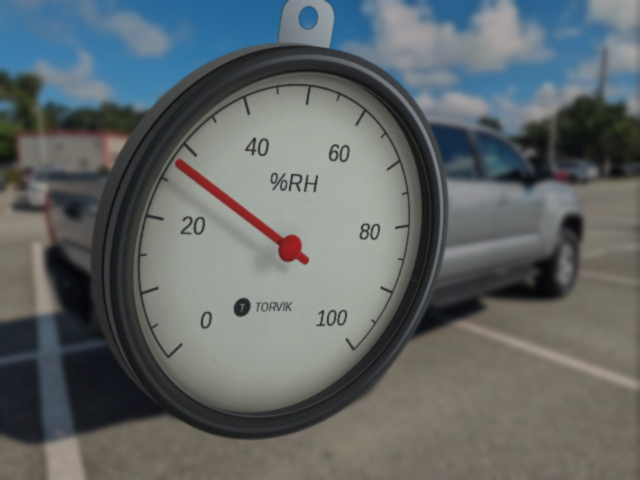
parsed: 27.5 %
